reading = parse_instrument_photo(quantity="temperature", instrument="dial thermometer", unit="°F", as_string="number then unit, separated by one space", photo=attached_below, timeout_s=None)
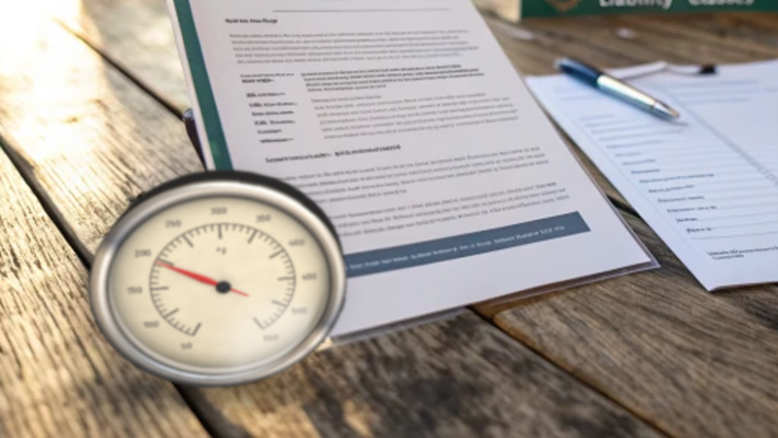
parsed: 200 °F
